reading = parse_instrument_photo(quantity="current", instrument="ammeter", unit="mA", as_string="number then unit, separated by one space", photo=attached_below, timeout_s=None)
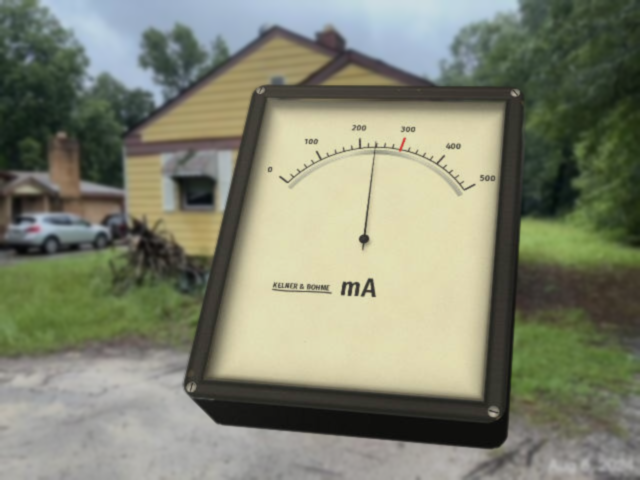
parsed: 240 mA
